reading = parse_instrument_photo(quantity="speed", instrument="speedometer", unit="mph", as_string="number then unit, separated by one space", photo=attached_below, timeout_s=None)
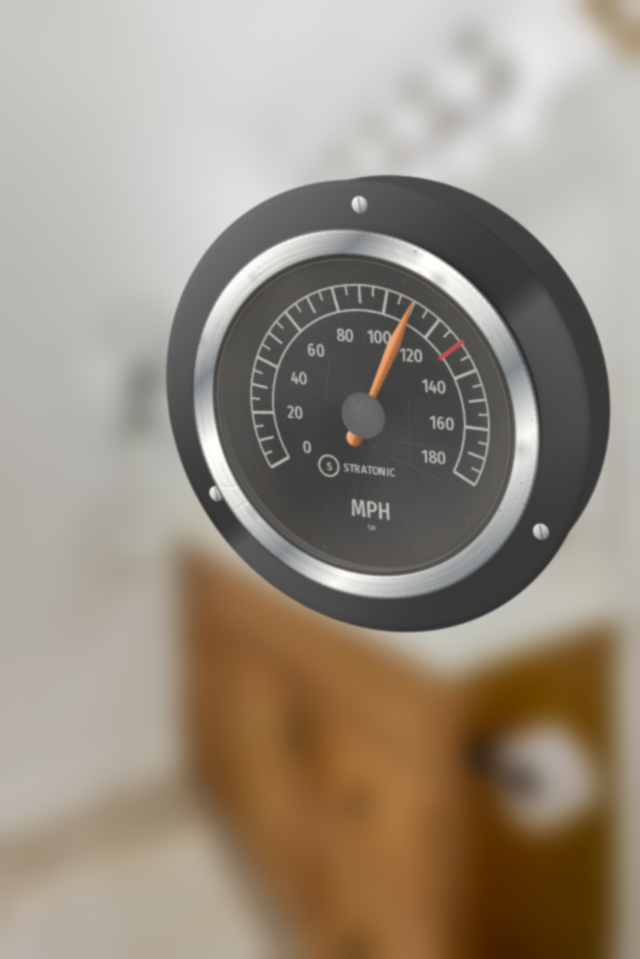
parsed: 110 mph
